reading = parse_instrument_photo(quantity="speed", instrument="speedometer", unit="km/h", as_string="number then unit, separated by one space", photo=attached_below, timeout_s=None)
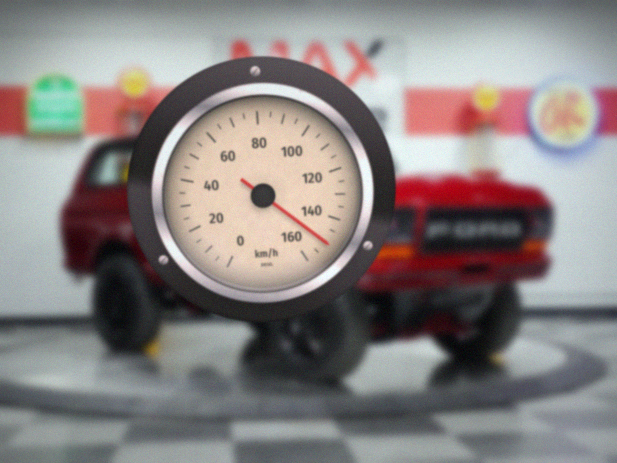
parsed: 150 km/h
